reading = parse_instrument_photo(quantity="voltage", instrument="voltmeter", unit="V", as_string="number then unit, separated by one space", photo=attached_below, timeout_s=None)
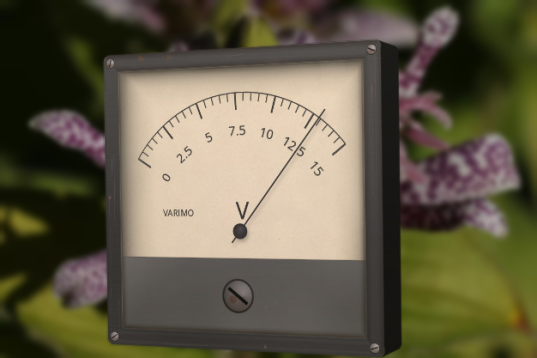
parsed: 13 V
